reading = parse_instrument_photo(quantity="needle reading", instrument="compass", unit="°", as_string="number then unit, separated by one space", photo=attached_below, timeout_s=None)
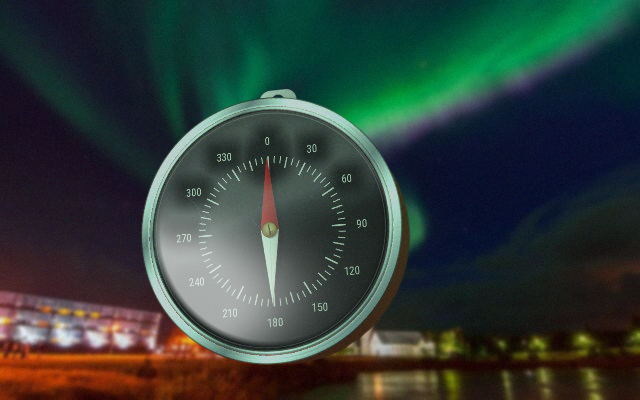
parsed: 0 °
